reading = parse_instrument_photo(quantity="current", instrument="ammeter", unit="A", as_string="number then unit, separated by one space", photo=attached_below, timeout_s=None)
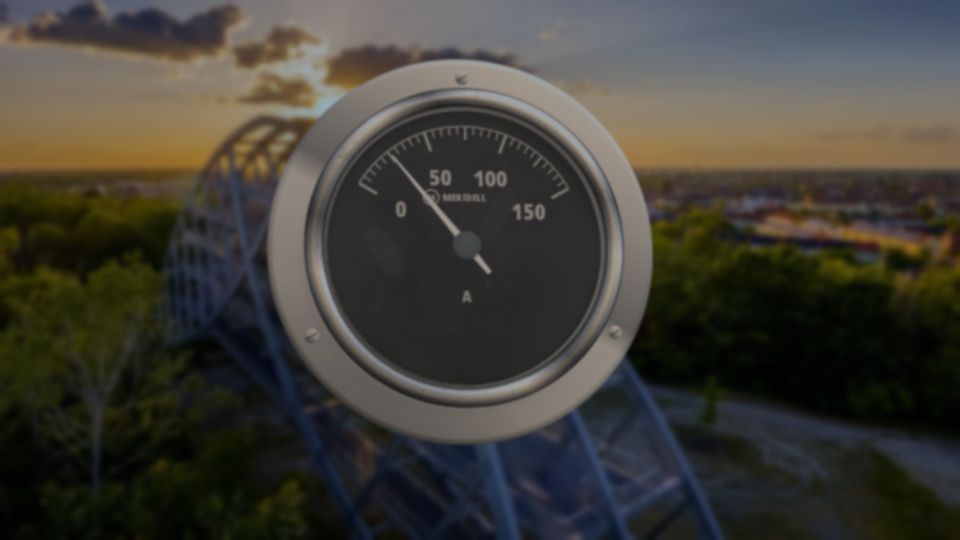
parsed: 25 A
